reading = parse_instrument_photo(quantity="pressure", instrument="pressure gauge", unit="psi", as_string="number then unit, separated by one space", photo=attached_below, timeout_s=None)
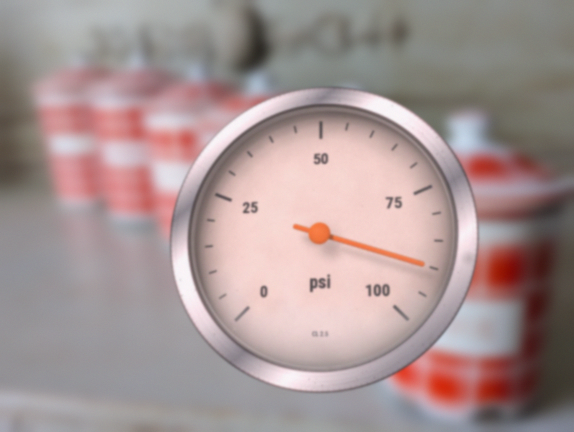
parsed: 90 psi
